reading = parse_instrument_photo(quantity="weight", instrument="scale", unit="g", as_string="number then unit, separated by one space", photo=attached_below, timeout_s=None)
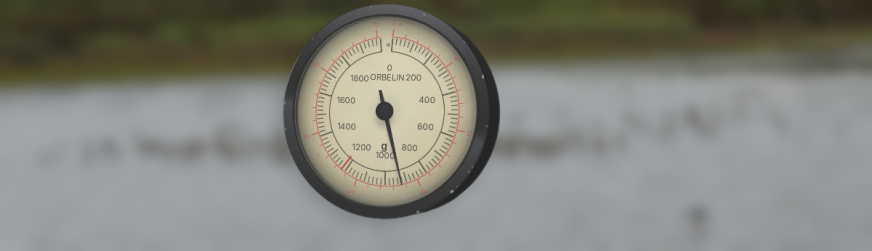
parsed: 920 g
